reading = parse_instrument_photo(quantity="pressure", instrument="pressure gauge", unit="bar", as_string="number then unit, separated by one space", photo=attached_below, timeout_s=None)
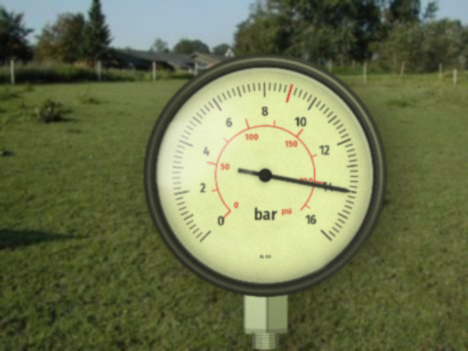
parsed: 14 bar
